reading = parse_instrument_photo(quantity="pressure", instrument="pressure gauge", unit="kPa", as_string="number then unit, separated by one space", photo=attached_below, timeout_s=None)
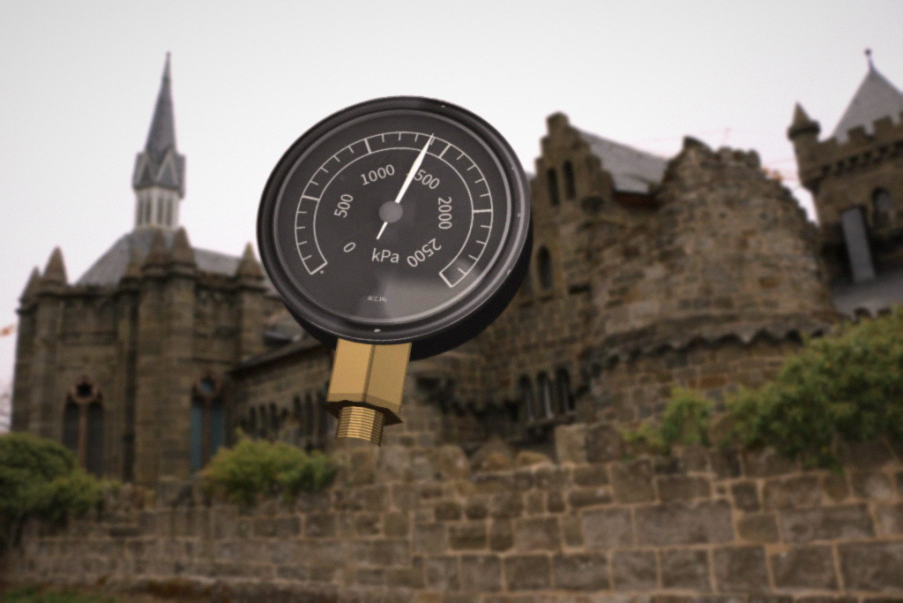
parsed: 1400 kPa
